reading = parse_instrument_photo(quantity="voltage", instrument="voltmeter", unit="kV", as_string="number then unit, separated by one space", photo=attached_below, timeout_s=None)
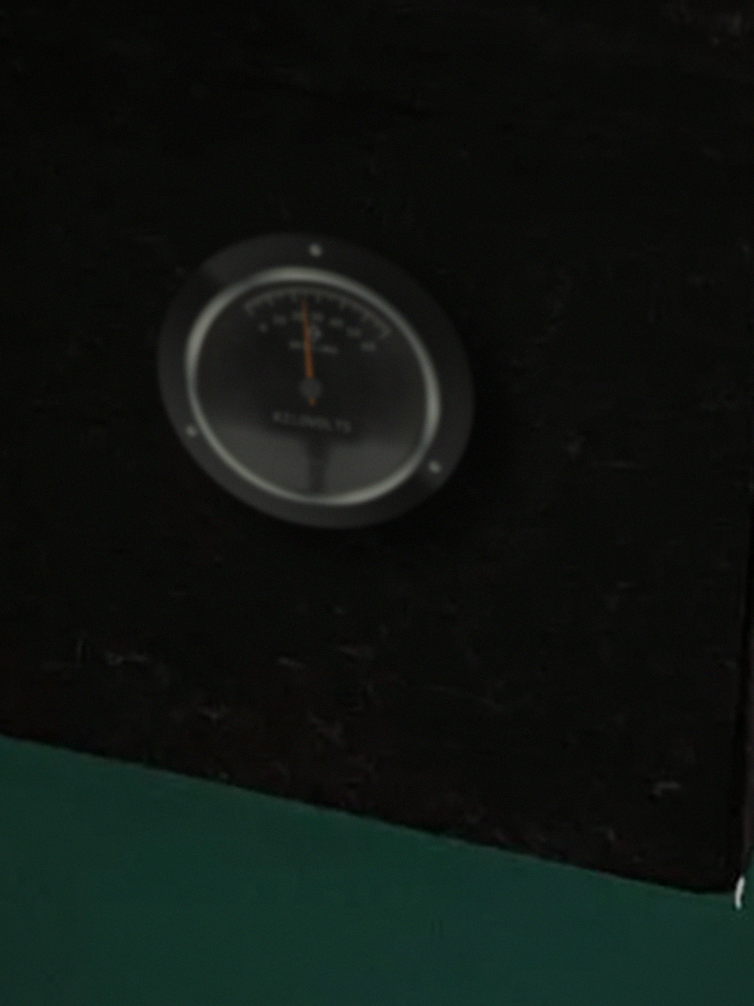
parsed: 25 kV
